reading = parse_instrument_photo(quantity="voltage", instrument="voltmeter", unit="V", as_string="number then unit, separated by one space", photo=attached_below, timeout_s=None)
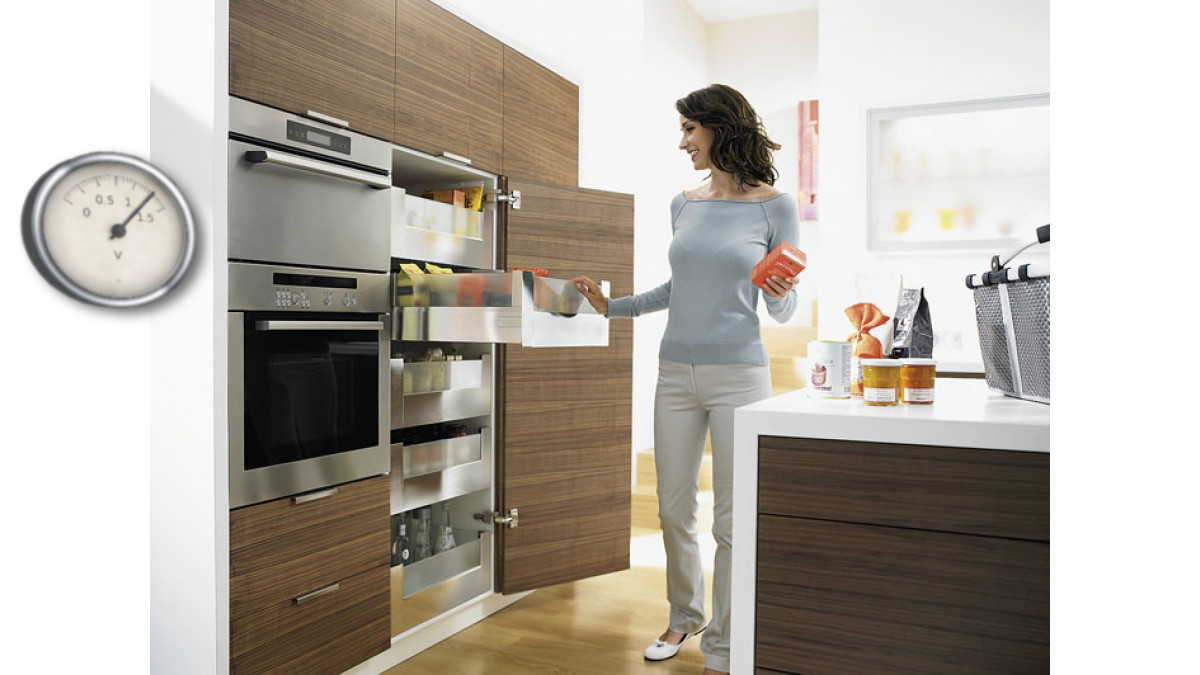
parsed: 1.25 V
